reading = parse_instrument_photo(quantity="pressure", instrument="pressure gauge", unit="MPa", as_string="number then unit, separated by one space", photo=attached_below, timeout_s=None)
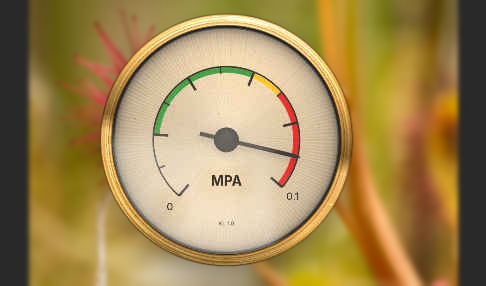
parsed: 0.09 MPa
